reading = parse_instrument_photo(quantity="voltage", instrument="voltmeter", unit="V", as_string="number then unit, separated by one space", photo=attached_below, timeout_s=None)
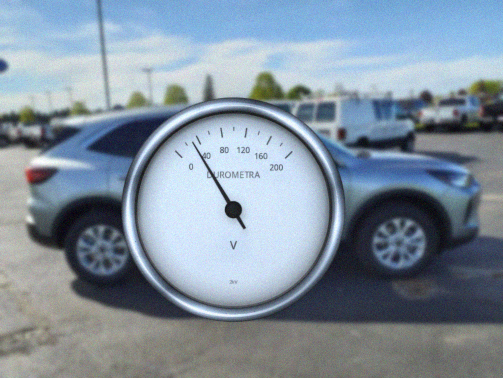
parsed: 30 V
